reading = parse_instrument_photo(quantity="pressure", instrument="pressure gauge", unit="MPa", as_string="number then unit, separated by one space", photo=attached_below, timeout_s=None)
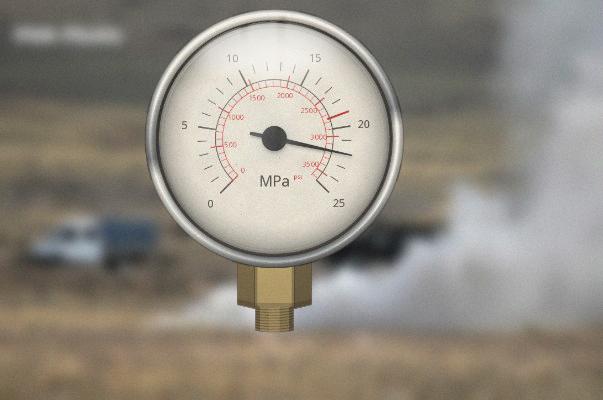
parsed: 22 MPa
